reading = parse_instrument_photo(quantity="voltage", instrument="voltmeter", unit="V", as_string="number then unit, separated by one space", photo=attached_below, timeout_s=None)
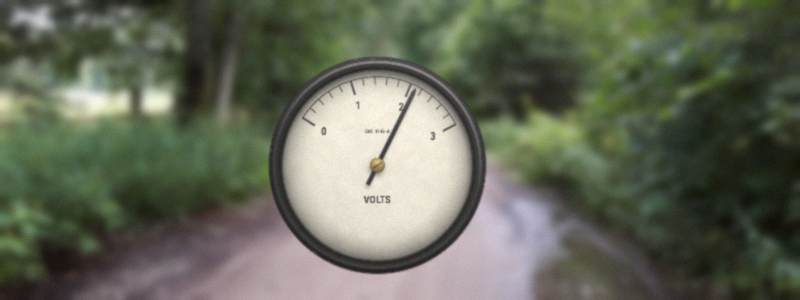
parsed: 2.1 V
